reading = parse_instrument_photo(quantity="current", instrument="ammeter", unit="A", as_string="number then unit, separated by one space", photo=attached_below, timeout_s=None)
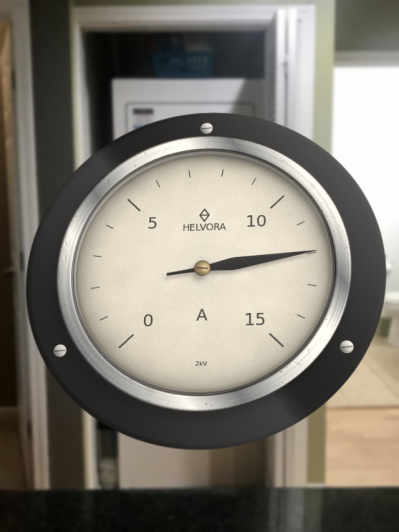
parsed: 12 A
